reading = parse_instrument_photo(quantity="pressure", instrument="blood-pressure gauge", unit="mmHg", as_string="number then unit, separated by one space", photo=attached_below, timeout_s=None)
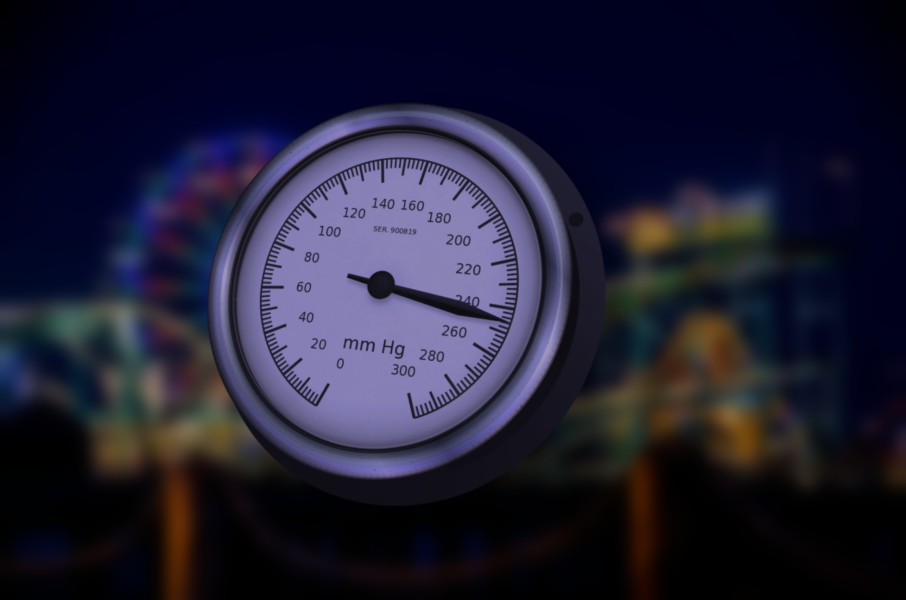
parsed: 246 mmHg
